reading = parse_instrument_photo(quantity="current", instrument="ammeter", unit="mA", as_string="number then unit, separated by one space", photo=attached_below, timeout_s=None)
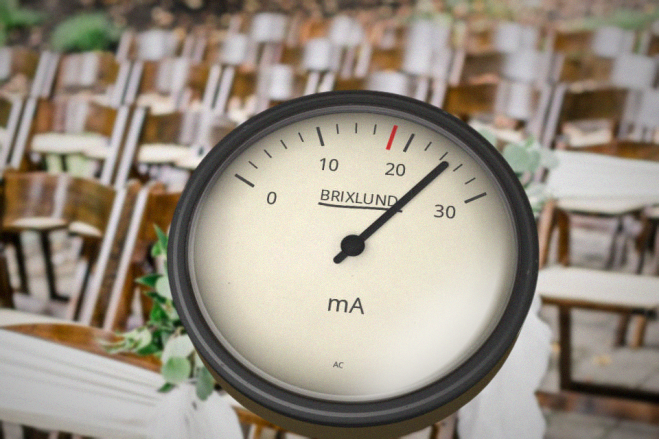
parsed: 25 mA
